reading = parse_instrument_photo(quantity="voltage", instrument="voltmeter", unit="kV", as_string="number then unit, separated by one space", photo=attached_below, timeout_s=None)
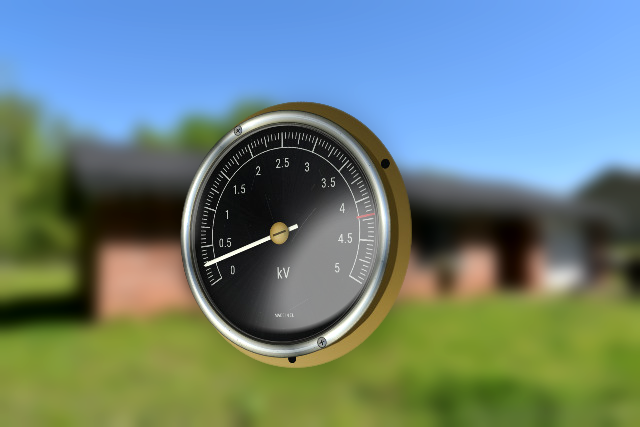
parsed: 0.25 kV
